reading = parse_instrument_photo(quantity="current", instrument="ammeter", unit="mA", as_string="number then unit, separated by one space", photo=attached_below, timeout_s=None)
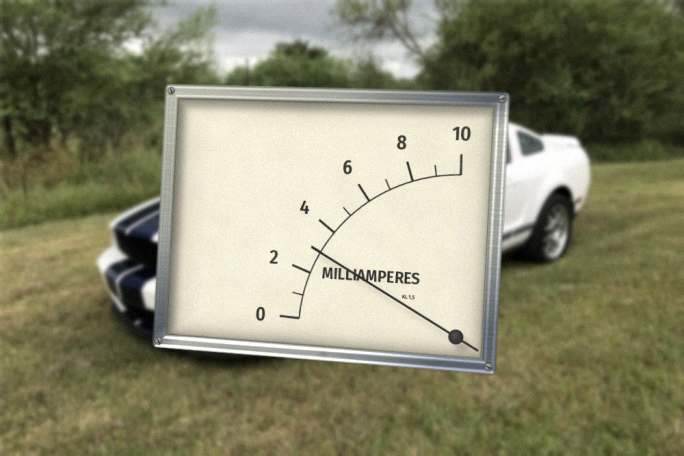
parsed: 3 mA
